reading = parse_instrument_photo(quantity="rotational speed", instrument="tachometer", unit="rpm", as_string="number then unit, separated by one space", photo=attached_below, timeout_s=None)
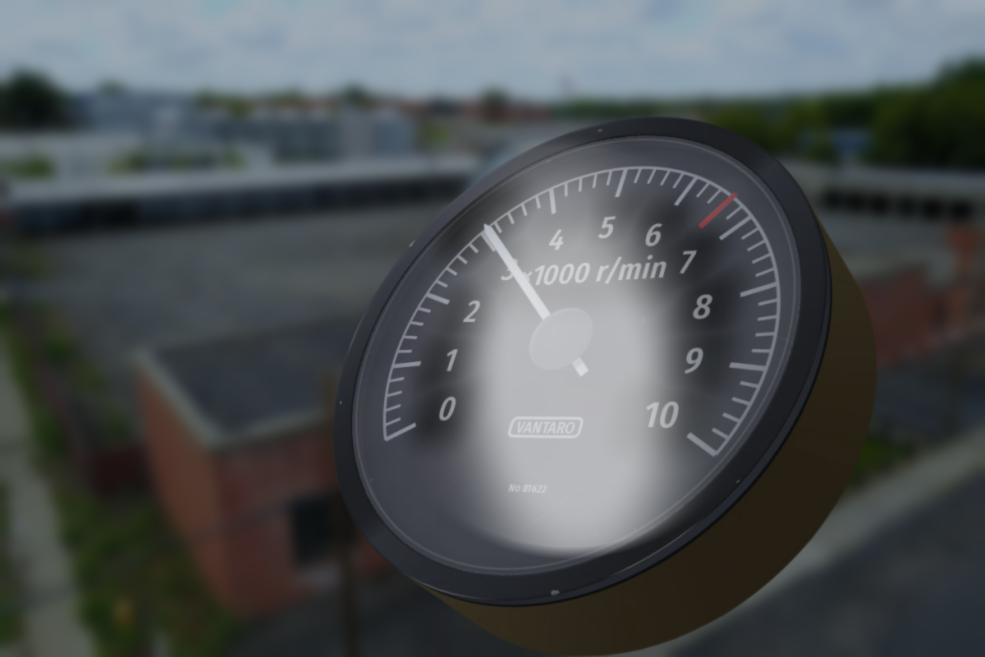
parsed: 3100 rpm
